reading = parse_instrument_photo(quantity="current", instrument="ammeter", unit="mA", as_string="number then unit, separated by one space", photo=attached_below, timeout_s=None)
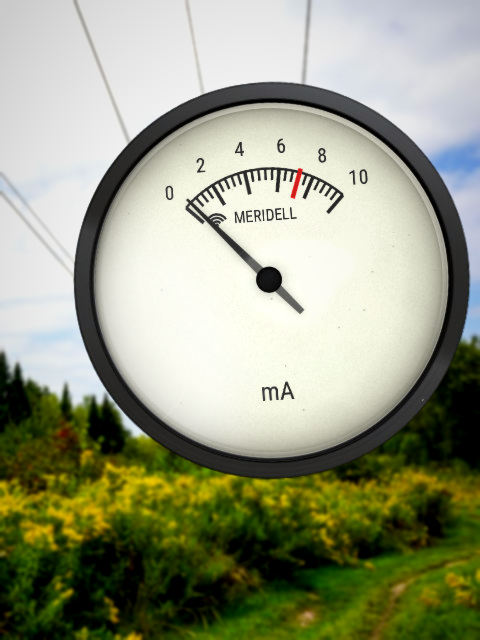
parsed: 0.4 mA
